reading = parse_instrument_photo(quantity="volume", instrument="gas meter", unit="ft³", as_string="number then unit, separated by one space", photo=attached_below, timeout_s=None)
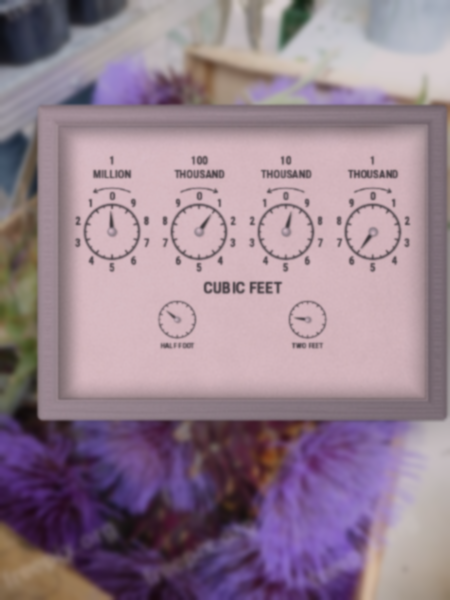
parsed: 9600 ft³
